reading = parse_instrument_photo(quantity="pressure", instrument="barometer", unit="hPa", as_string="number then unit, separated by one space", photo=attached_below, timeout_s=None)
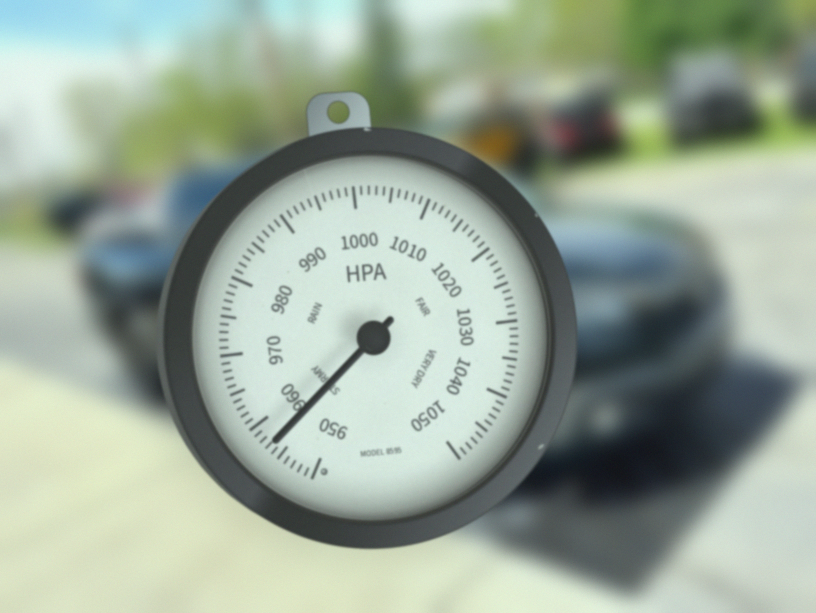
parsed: 957 hPa
